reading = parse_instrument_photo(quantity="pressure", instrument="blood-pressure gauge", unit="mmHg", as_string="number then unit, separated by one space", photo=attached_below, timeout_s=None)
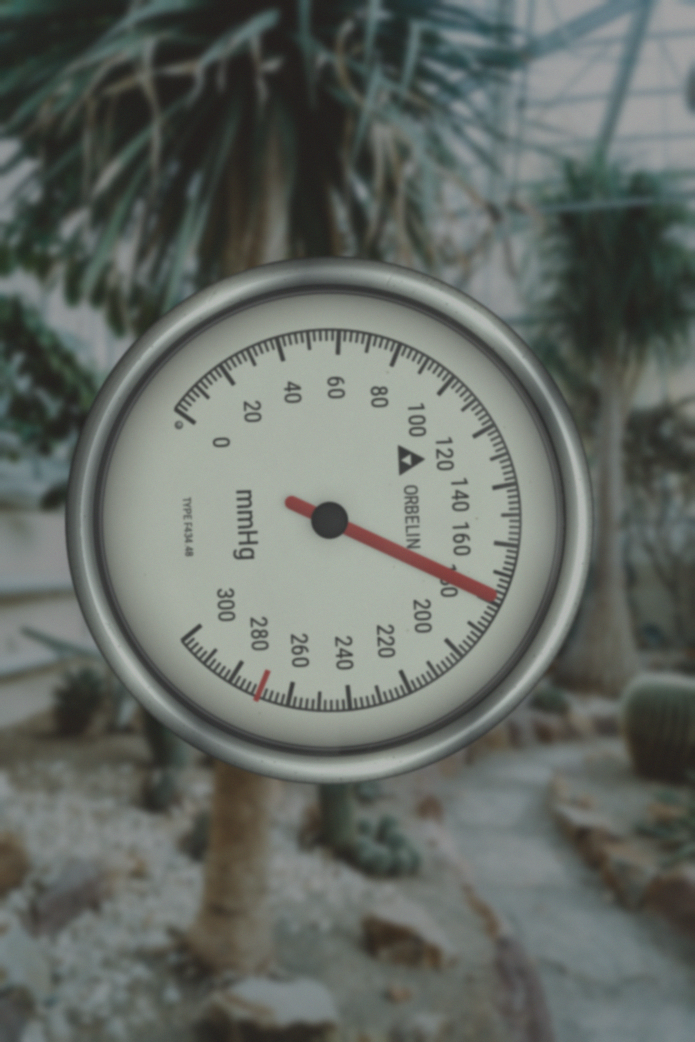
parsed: 178 mmHg
